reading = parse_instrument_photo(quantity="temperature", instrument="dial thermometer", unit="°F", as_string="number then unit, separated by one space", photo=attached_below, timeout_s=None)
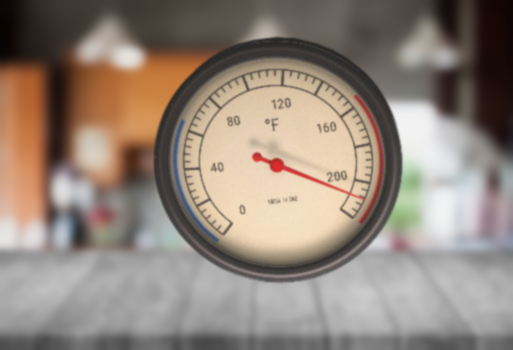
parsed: 208 °F
